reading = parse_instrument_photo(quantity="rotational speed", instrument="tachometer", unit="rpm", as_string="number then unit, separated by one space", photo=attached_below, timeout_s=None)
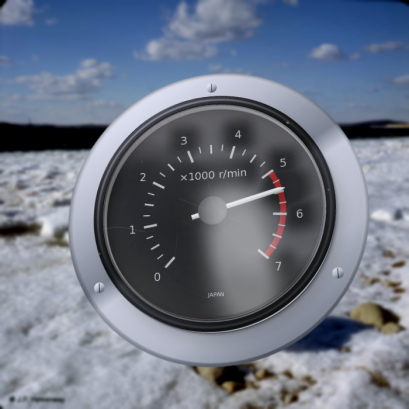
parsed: 5500 rpm
